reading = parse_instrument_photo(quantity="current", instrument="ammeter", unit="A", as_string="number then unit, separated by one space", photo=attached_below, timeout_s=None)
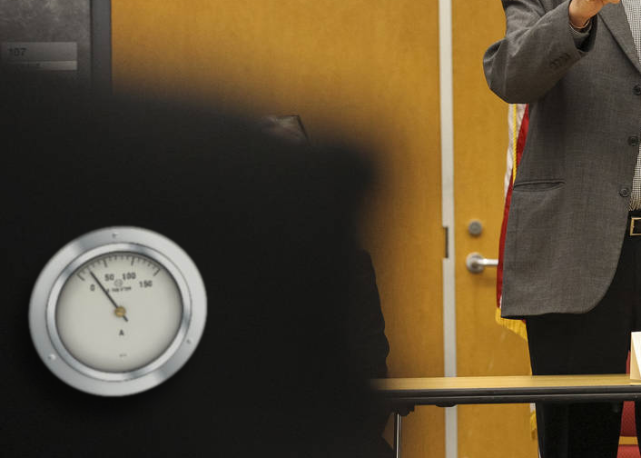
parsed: 20 A
